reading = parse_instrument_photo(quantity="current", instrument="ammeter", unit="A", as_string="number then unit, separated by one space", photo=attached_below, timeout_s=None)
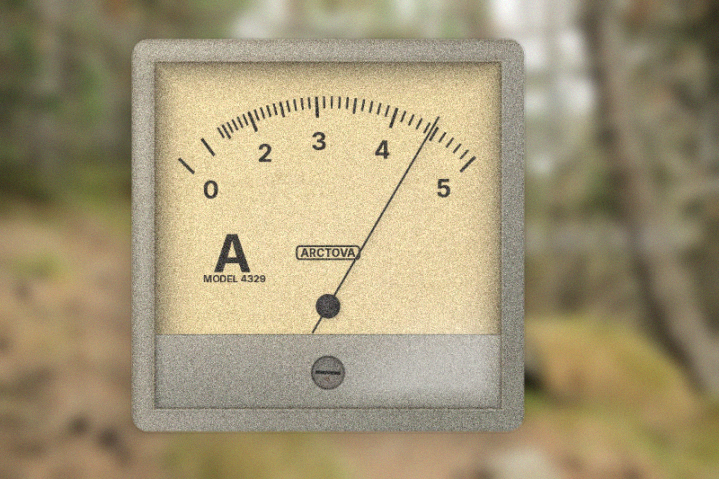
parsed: 4.45 A
